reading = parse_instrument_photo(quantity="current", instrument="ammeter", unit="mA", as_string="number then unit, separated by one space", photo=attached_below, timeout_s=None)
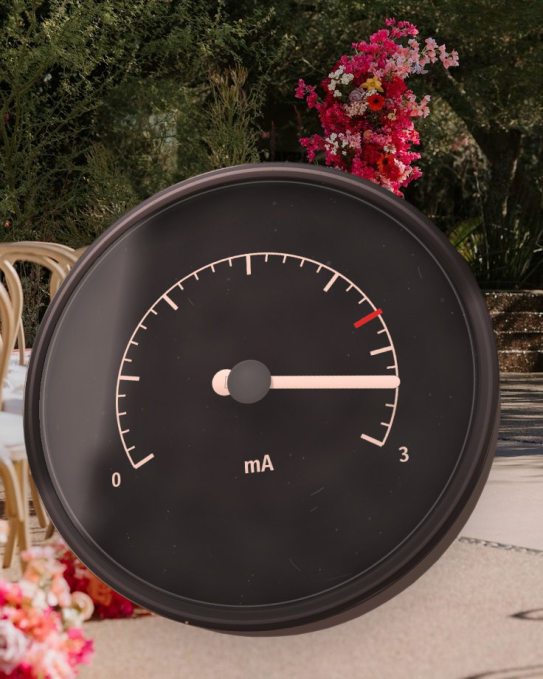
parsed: 2.7 mA
